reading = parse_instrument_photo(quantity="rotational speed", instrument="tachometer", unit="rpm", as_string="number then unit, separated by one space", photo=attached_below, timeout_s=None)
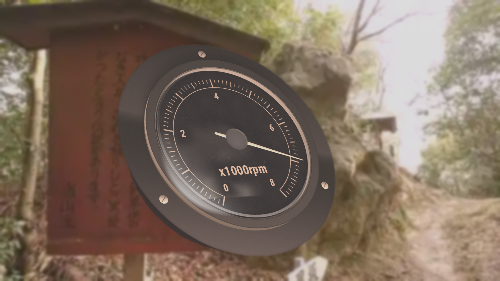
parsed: 7000 rpm
